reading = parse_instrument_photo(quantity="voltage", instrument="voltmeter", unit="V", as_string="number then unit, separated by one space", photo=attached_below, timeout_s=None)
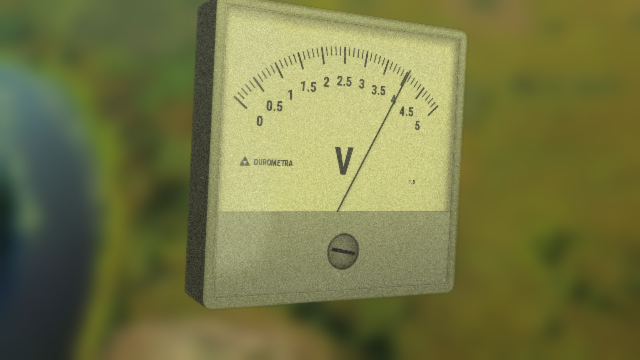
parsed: 4 V
